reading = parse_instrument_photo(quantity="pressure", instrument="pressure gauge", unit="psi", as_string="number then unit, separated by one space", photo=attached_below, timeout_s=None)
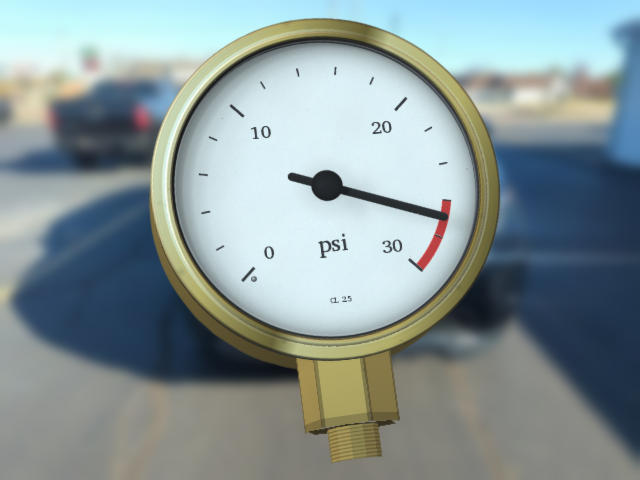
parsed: 27 psi
